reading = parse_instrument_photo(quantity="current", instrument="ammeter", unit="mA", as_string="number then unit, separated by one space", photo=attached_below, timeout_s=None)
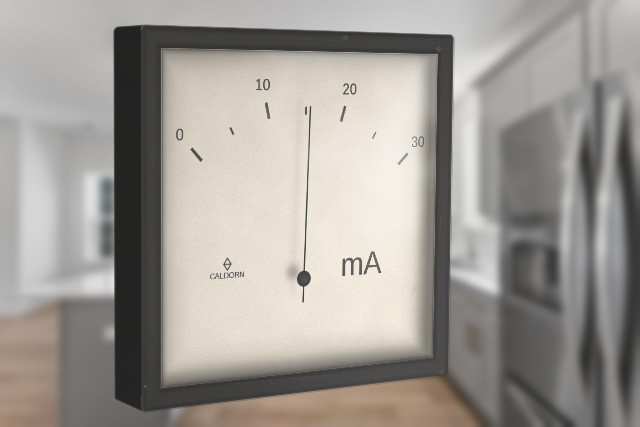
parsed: 15 mA
